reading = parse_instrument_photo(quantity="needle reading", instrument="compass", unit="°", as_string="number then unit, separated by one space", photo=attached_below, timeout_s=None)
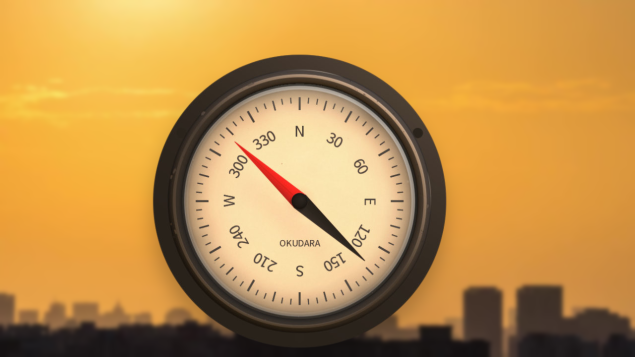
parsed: 312.5 °
